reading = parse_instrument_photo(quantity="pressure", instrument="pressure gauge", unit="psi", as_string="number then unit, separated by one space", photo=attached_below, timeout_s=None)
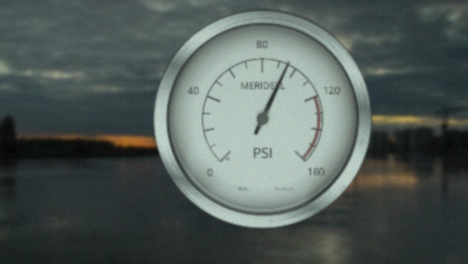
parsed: 95 psi
